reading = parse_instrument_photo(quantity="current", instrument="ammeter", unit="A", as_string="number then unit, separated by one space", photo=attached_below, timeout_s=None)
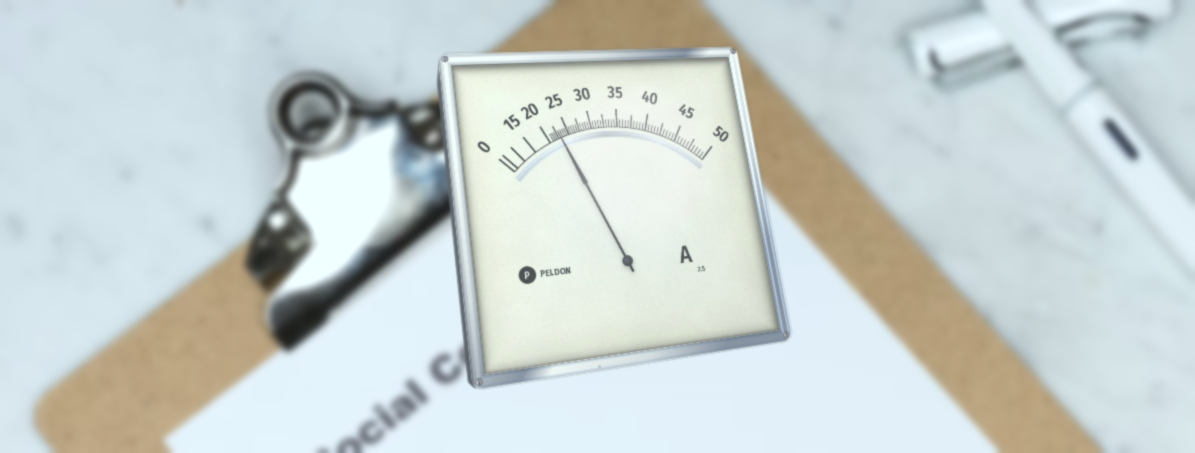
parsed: 22.5 A
